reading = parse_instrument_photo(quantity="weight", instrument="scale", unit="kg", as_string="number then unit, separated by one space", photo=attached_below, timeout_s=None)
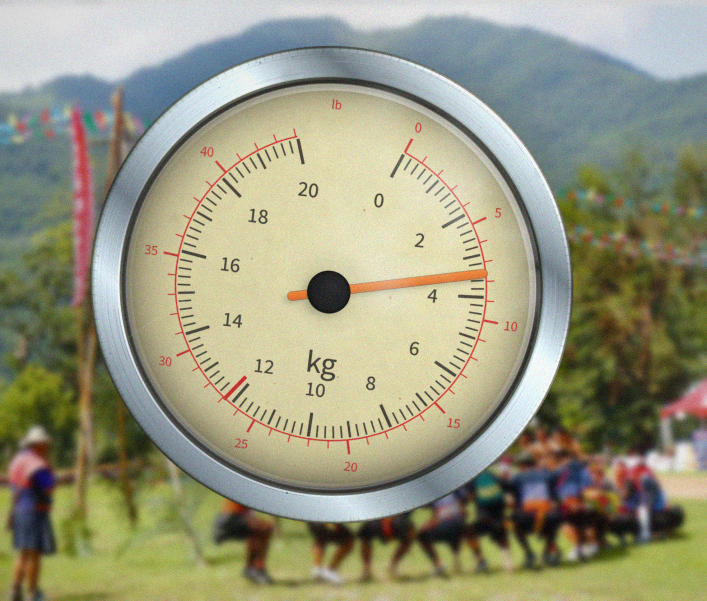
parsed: 3.4 kg
